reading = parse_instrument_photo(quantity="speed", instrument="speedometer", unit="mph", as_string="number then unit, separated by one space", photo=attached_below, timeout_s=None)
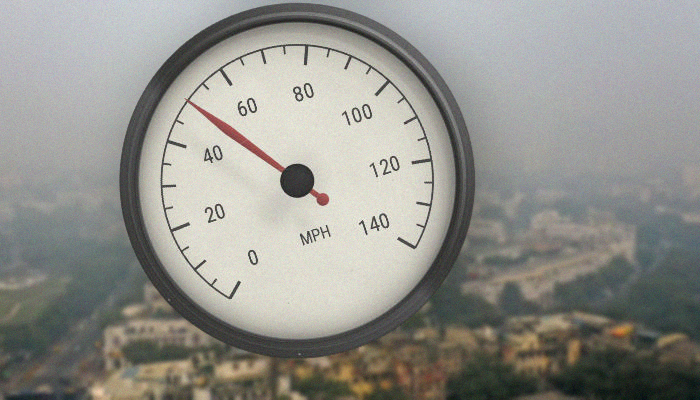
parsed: 50 mph
